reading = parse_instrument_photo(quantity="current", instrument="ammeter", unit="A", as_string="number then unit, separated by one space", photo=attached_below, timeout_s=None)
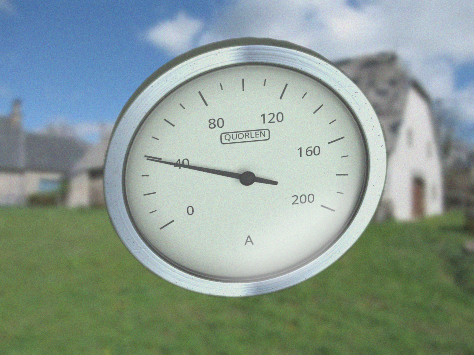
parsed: 40 A
